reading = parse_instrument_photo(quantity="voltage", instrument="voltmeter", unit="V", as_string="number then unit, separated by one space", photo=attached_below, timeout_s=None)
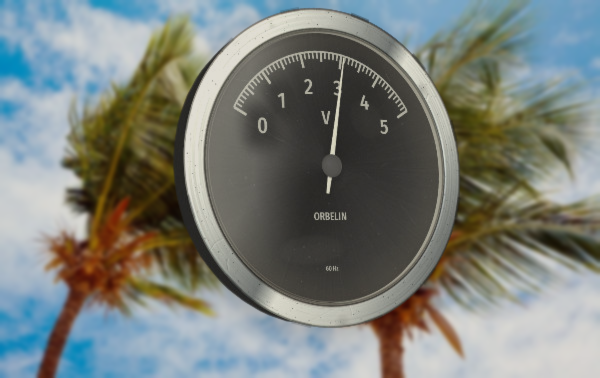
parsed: 3 V
